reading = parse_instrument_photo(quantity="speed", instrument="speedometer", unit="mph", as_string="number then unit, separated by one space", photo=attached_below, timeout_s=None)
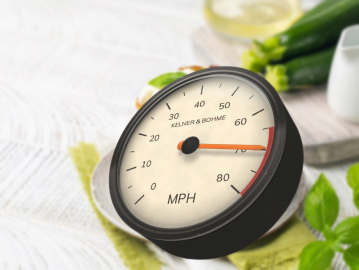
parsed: 70 mph
